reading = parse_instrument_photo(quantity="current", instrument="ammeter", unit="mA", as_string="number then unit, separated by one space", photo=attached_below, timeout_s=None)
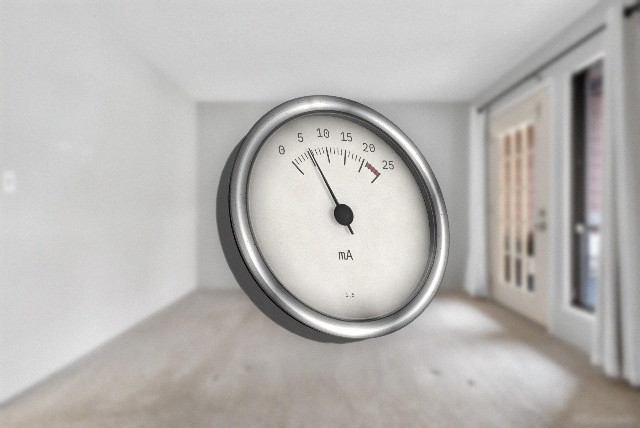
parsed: 5 mA
